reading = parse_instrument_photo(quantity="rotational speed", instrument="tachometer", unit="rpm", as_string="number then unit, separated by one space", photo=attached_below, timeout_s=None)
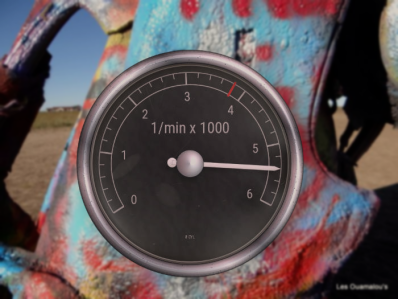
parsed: 5400 rpm
